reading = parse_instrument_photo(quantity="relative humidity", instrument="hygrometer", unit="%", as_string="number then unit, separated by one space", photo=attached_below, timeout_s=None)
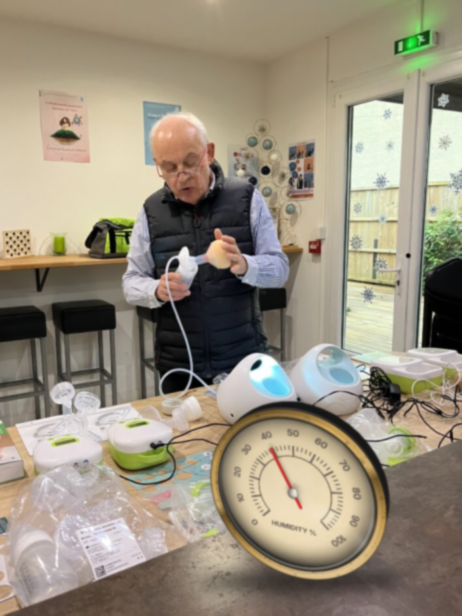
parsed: 40 %
